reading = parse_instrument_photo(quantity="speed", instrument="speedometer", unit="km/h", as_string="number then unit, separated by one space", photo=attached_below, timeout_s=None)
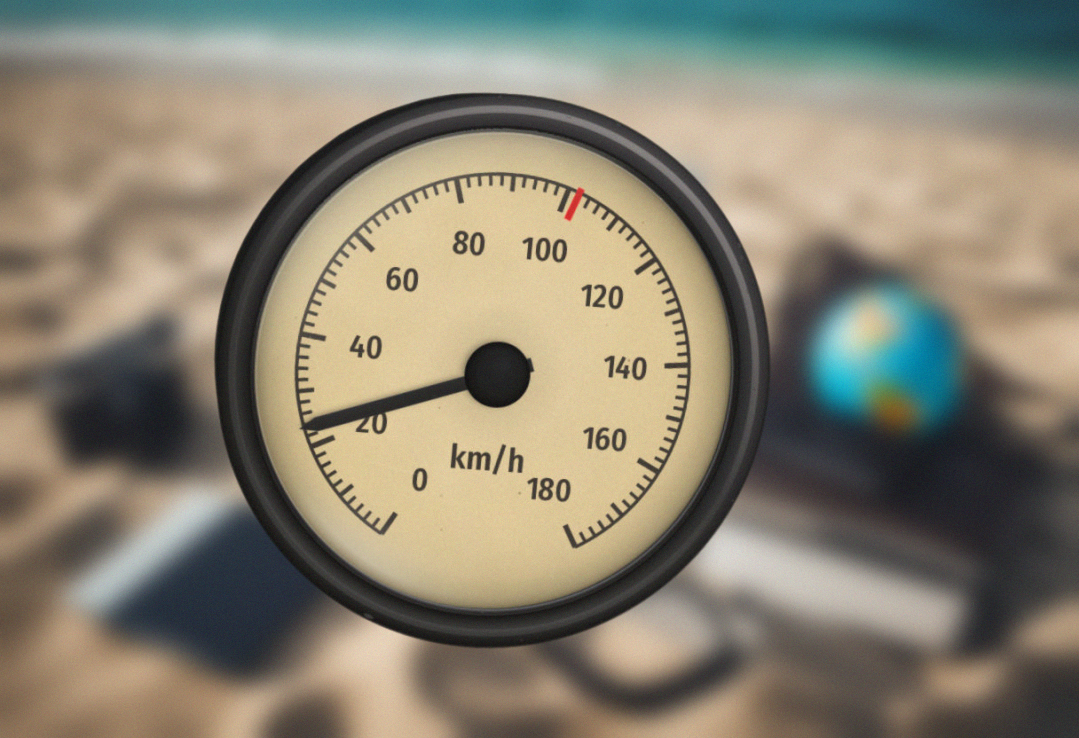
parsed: 24 km/h
